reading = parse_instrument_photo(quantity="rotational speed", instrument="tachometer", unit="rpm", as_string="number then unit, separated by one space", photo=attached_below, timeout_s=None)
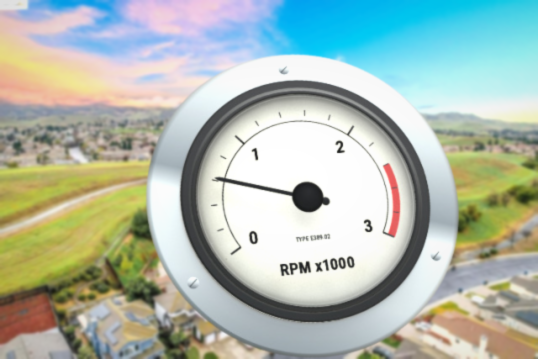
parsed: 600 rpm
